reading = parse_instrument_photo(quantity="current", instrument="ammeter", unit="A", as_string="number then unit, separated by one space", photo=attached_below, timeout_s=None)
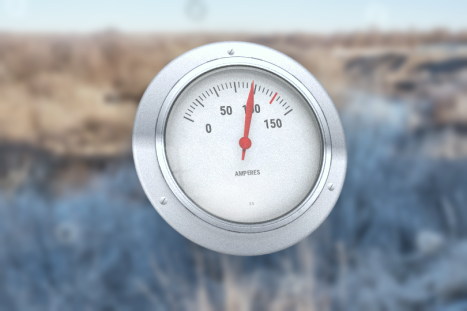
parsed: 95 A
